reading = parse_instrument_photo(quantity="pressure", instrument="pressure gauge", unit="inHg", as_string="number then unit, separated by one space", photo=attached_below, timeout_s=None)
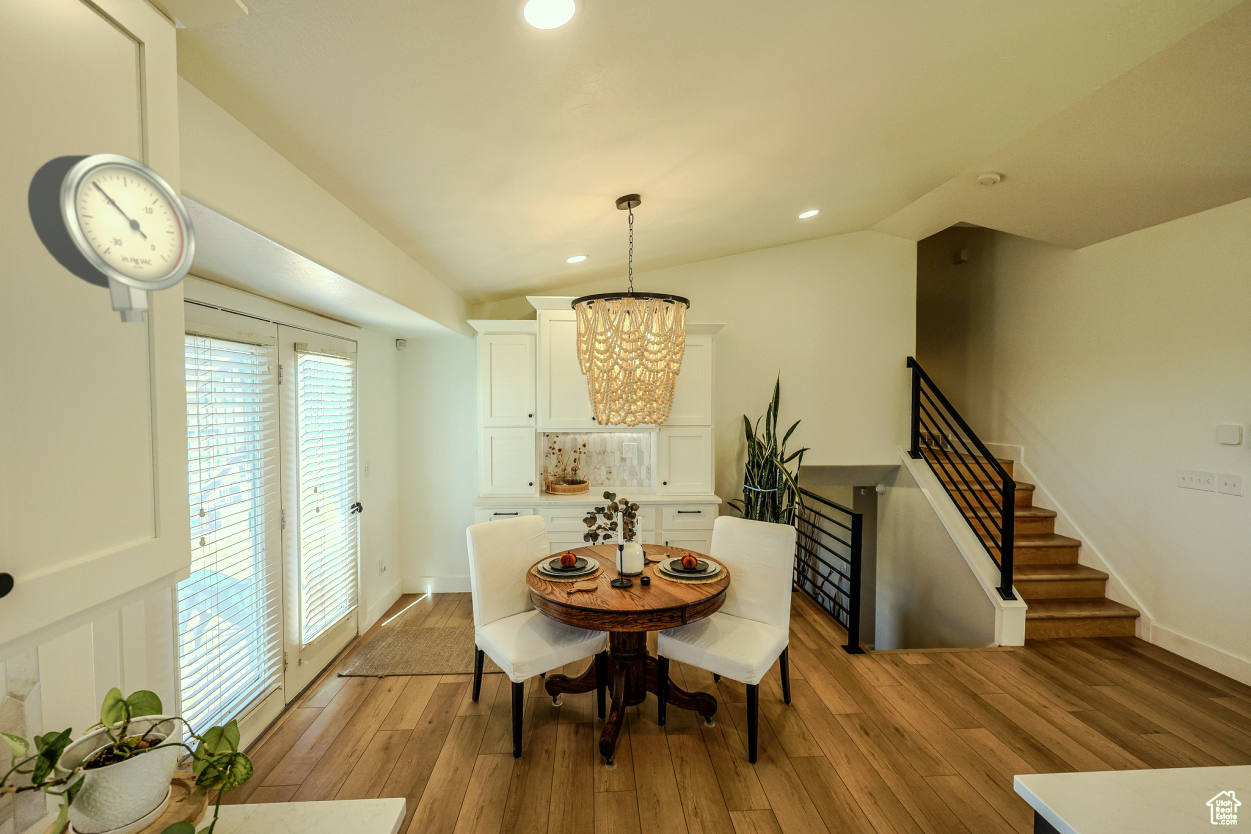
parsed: -20 inHg
